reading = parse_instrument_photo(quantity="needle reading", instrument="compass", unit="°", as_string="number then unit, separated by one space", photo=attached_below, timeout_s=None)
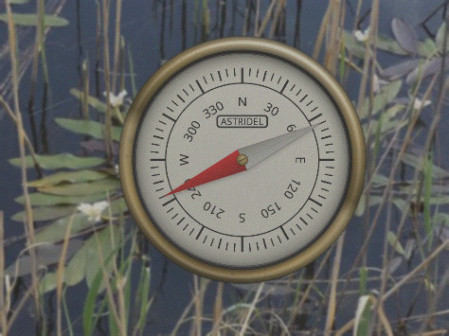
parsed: 245 °
